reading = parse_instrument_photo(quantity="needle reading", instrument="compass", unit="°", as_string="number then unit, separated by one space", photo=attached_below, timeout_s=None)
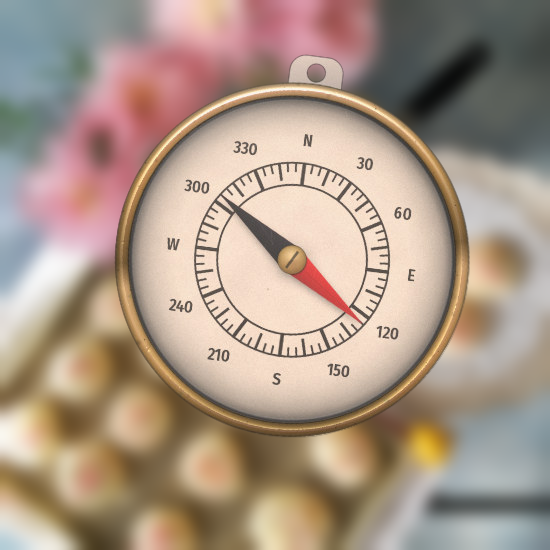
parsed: 125 °
